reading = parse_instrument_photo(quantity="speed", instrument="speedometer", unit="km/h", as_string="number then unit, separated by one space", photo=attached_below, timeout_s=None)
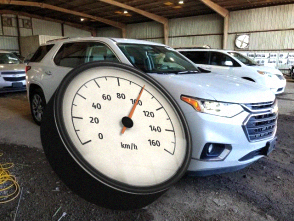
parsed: 100 km/h
